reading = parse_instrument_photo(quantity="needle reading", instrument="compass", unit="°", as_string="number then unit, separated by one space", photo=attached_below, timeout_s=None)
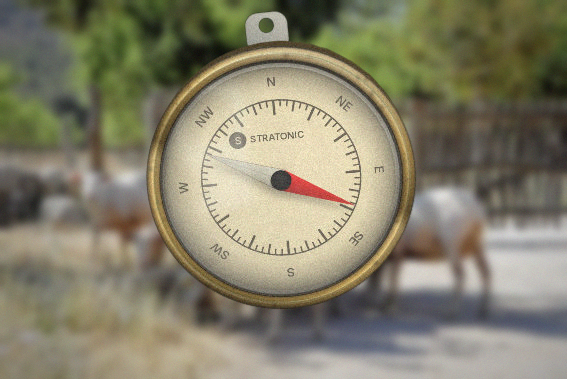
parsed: 115 °
